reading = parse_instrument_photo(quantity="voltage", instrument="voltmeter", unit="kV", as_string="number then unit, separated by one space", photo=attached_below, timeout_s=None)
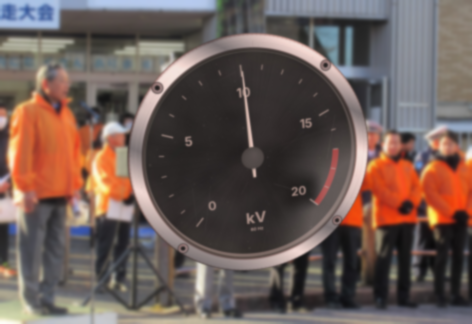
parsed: 10 kV
